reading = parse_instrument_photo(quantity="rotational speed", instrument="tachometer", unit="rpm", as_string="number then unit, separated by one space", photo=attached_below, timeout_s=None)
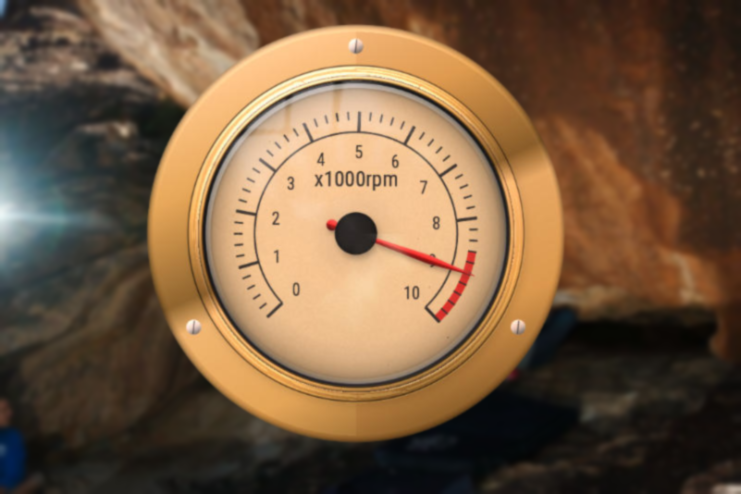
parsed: 9000 rpm
